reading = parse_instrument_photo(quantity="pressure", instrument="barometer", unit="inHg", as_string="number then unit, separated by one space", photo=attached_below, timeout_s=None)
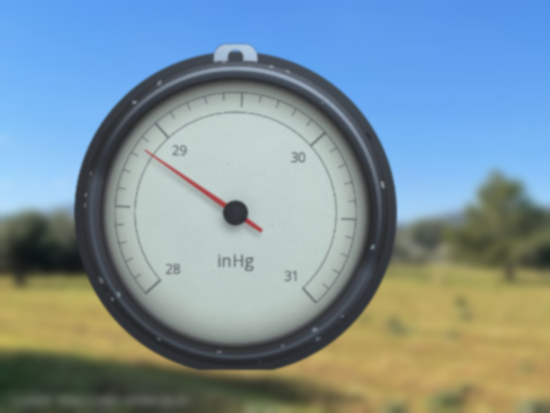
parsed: 28.85 inHg
